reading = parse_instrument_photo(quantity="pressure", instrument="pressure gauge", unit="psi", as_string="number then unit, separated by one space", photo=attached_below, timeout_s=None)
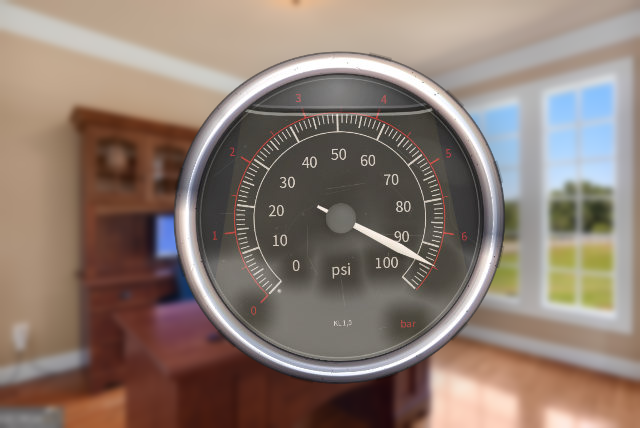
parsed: 94 psi
